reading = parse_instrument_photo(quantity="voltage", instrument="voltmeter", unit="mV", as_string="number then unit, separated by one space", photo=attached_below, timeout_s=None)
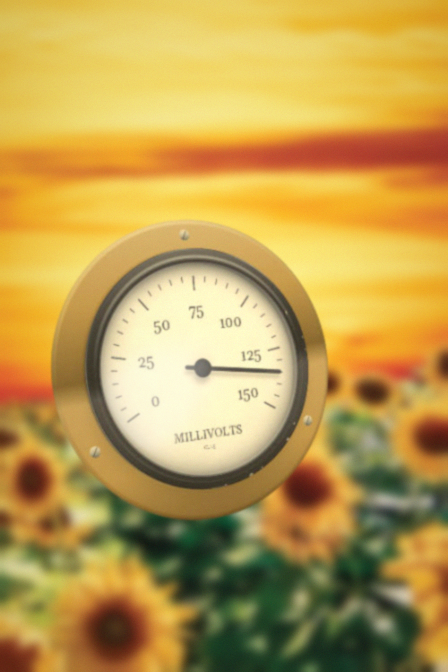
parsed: 135 mV
